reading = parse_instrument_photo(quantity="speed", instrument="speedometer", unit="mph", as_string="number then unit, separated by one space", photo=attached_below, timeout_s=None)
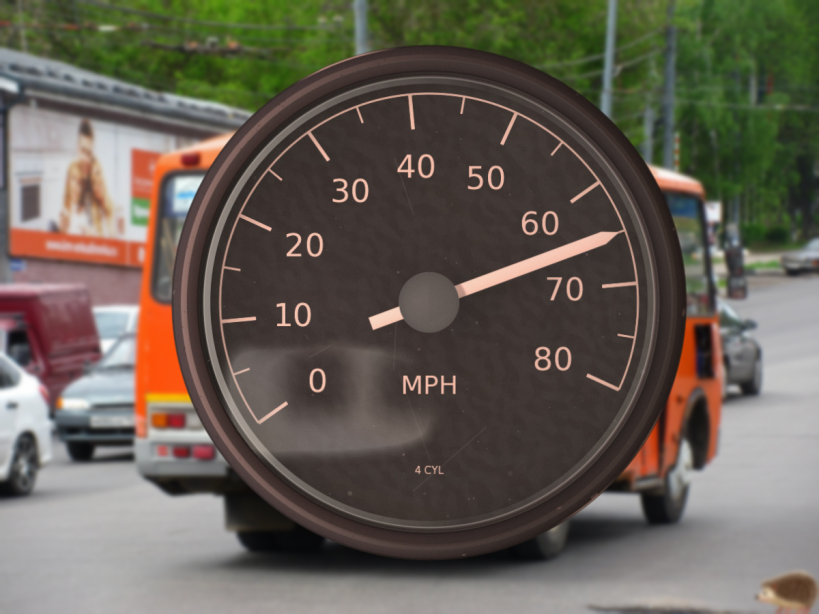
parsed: 65 mph
